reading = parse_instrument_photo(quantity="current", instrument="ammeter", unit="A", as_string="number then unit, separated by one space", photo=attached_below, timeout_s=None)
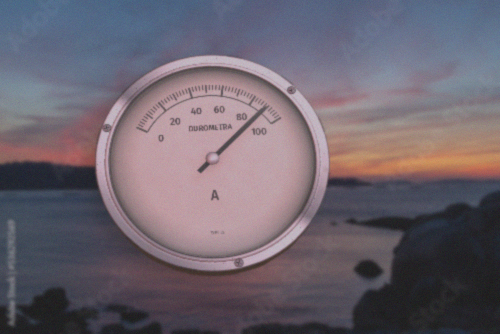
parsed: 90 A
